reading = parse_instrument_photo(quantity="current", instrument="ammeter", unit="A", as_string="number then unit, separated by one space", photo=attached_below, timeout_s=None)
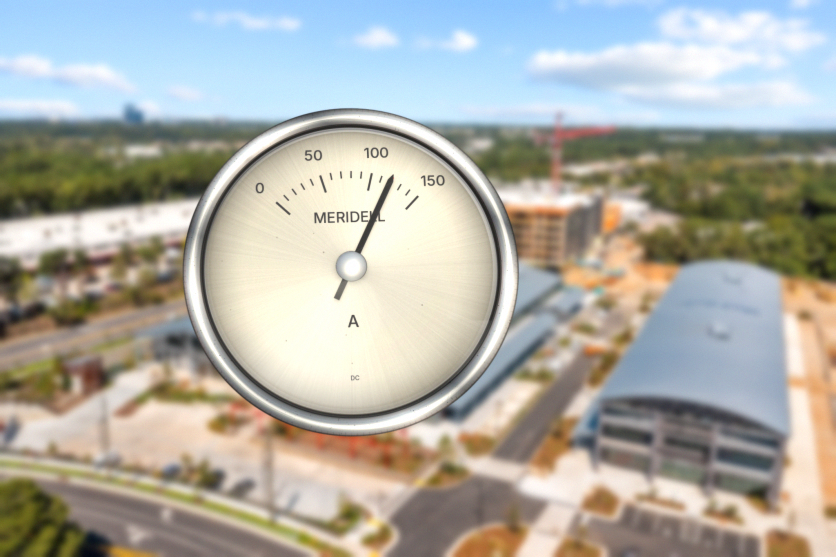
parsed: 120 A
